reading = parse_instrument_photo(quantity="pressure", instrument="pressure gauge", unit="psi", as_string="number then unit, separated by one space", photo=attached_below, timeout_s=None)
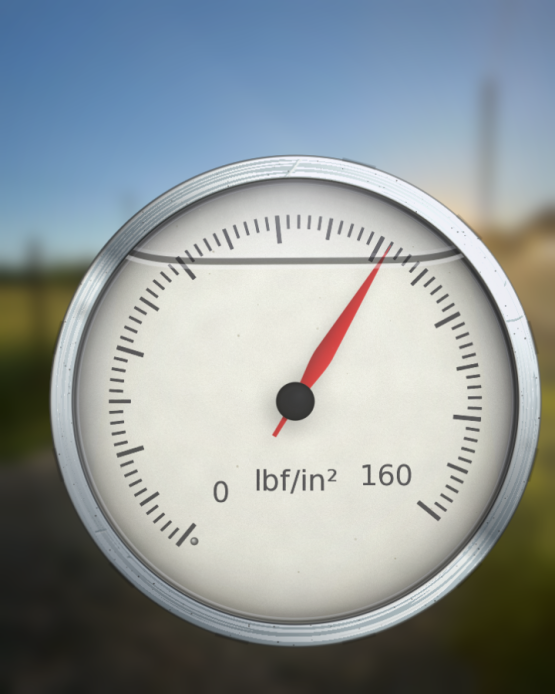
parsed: 102 psi
